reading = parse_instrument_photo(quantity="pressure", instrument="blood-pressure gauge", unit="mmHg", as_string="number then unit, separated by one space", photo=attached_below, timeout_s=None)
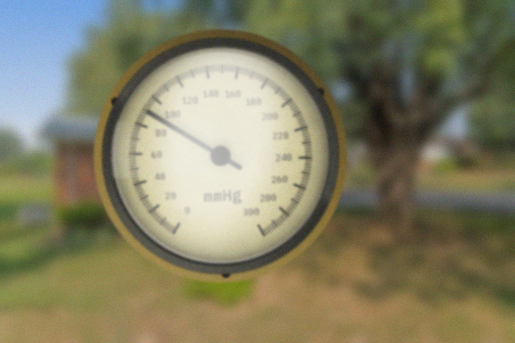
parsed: 90 mmHg
